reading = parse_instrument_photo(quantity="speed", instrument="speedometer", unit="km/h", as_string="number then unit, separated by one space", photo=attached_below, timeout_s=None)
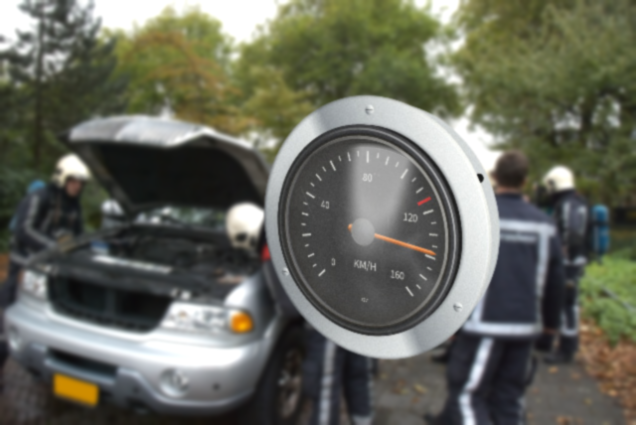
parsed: 137.5 km/h
